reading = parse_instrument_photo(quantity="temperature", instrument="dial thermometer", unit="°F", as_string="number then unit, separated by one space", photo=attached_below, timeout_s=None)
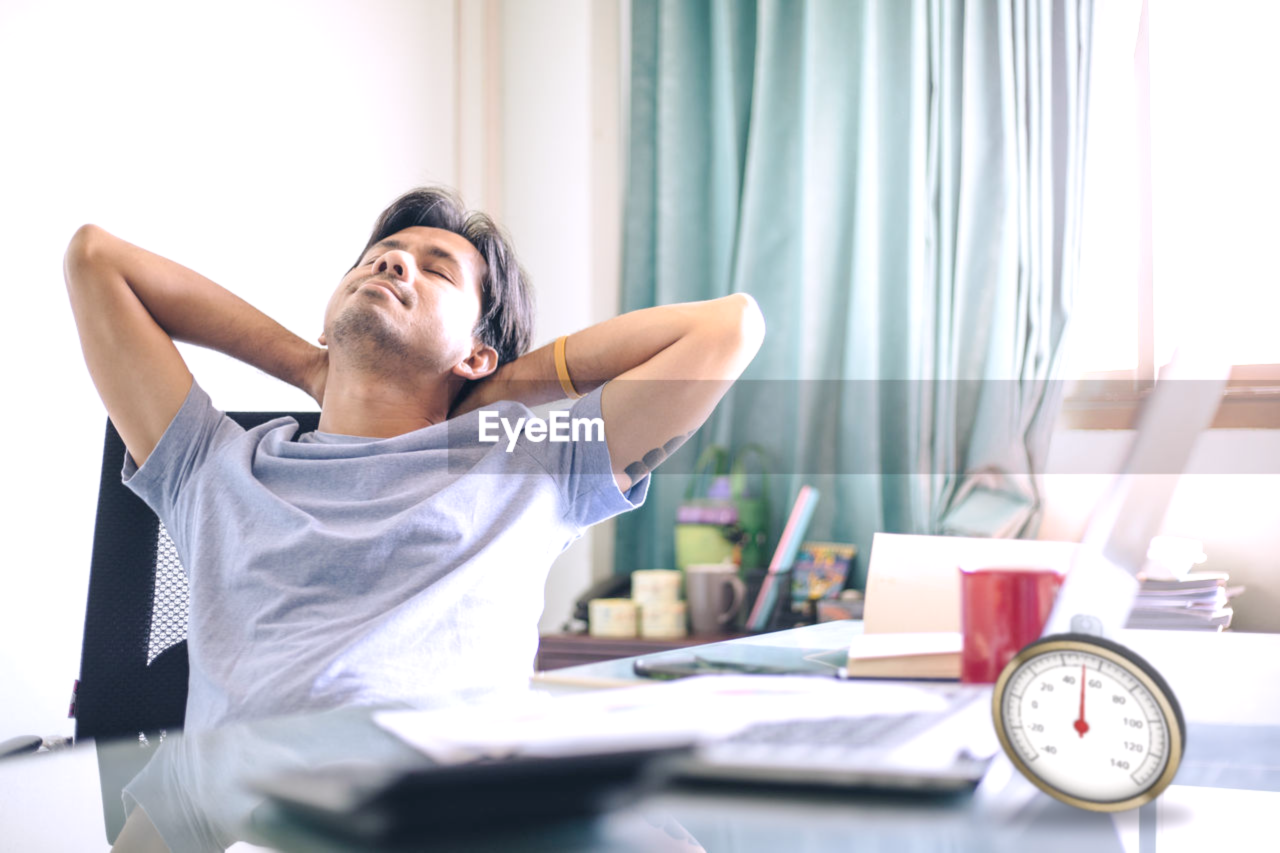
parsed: 52 °F
